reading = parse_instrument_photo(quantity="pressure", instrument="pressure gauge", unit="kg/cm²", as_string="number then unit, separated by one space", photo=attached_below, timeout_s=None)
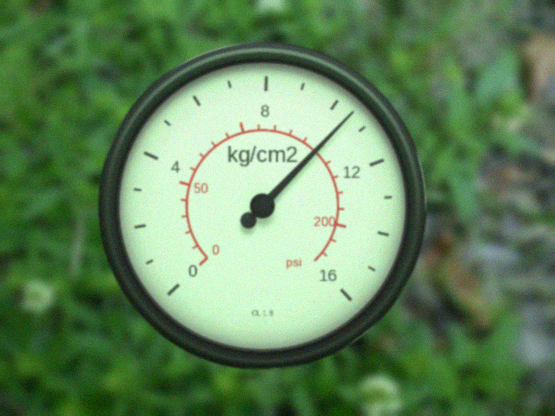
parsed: 10.5 kg/cm²
